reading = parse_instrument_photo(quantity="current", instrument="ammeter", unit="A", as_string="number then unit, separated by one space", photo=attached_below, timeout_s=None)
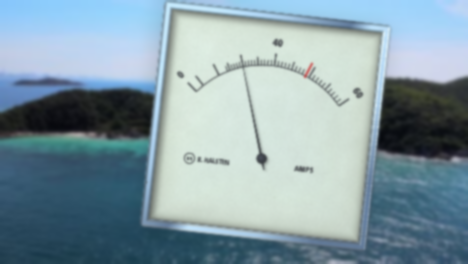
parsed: 30 A
